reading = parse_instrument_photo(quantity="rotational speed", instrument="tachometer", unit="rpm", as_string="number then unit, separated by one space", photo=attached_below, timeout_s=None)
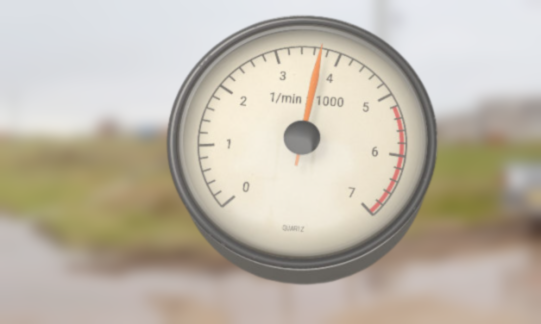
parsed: 3700 rpm
